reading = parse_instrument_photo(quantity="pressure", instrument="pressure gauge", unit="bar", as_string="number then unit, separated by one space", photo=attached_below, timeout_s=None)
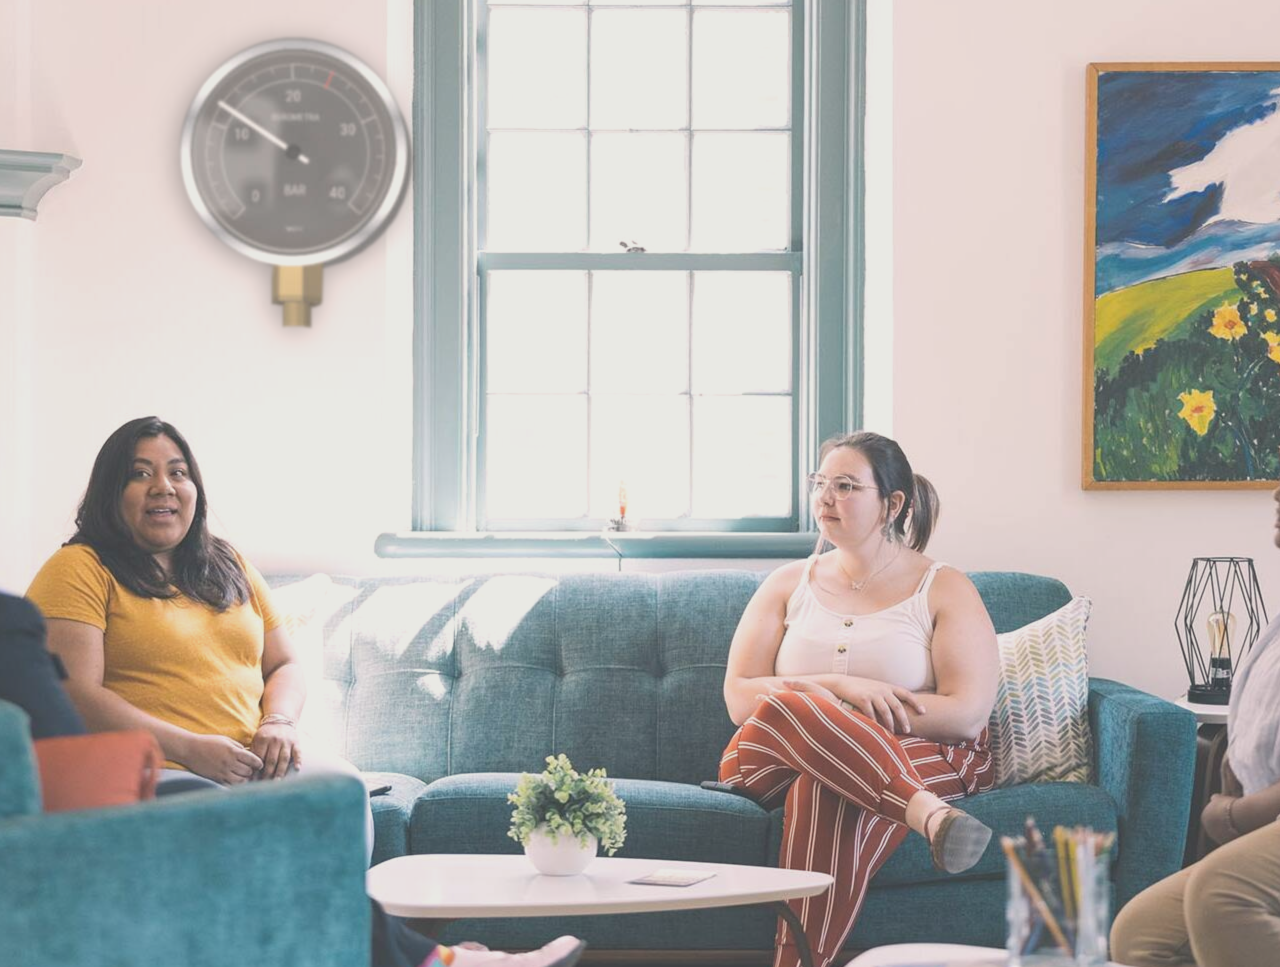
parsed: 12 bar
